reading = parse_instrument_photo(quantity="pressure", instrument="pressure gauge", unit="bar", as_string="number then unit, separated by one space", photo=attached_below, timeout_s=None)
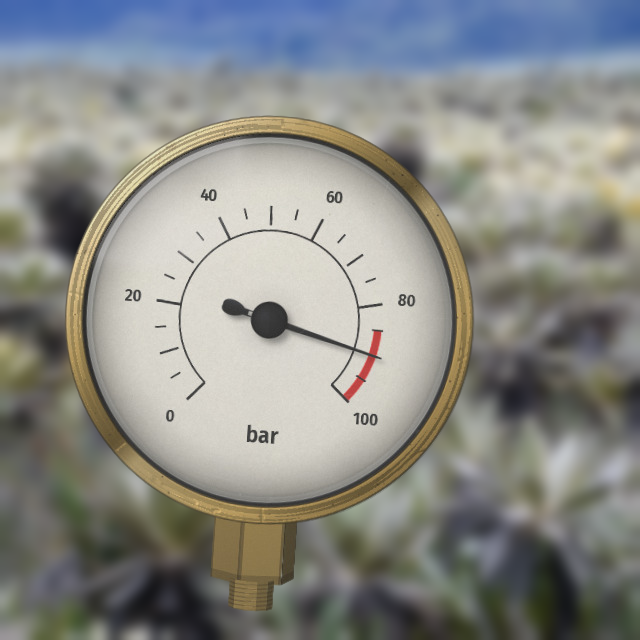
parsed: 90 bar
